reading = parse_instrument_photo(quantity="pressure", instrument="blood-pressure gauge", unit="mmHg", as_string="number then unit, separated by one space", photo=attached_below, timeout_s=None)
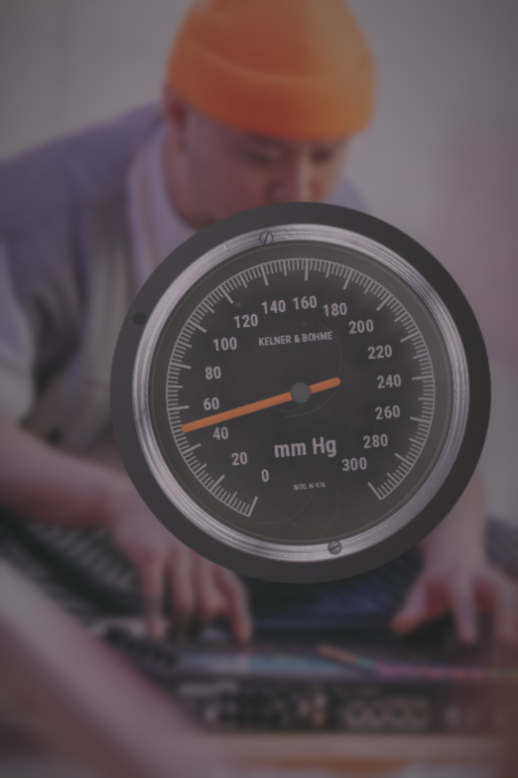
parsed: 50 mmHg
